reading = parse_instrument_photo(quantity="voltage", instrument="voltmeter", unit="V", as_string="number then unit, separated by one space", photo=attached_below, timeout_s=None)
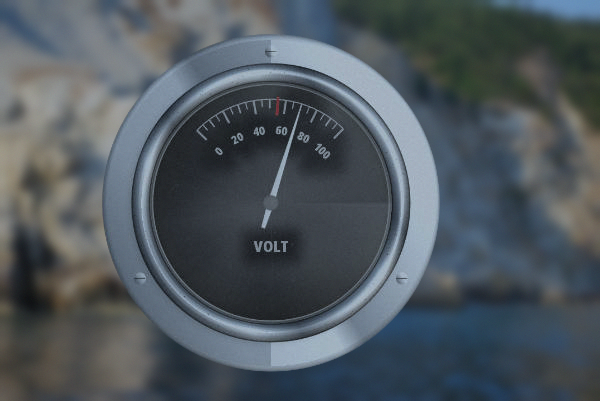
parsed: 70 V
